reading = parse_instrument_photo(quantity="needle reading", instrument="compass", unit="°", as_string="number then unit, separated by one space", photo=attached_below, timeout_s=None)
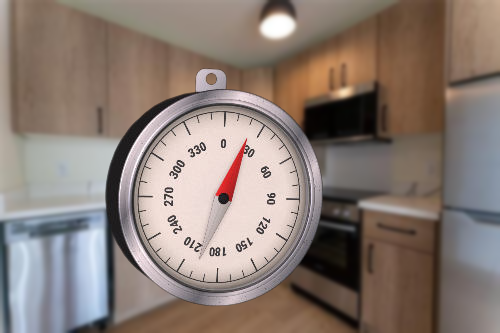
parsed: 20 °
